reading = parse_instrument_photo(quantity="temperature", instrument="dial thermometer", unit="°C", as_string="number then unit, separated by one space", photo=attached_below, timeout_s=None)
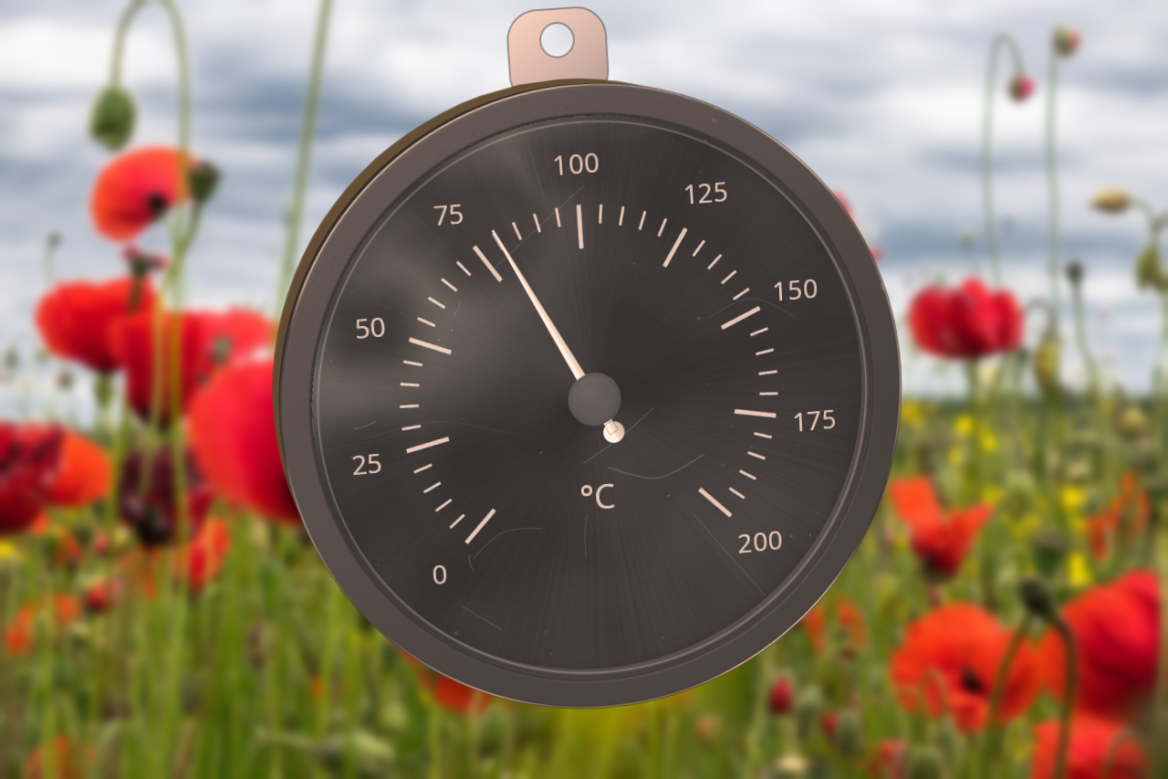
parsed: 80 °C
